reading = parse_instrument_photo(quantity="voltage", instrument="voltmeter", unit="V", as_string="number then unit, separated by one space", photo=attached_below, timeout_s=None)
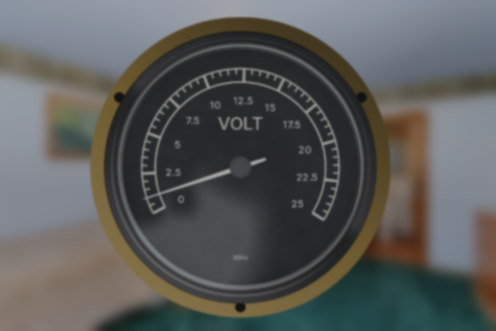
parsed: 1 V
